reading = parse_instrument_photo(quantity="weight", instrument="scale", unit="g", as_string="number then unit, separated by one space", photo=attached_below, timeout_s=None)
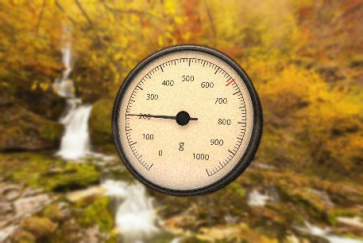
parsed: 200 g
